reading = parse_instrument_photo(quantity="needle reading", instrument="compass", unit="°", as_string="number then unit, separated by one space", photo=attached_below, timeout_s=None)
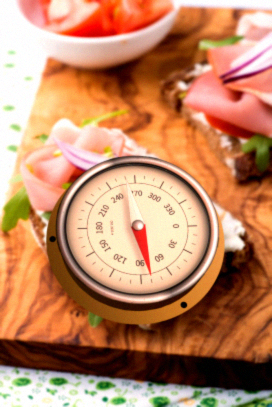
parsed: 80 °
